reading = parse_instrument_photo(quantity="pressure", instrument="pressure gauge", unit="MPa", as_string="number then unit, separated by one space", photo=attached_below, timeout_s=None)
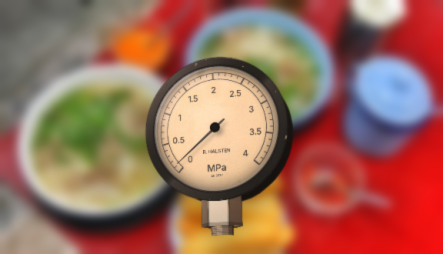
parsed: 0.1 MPa
